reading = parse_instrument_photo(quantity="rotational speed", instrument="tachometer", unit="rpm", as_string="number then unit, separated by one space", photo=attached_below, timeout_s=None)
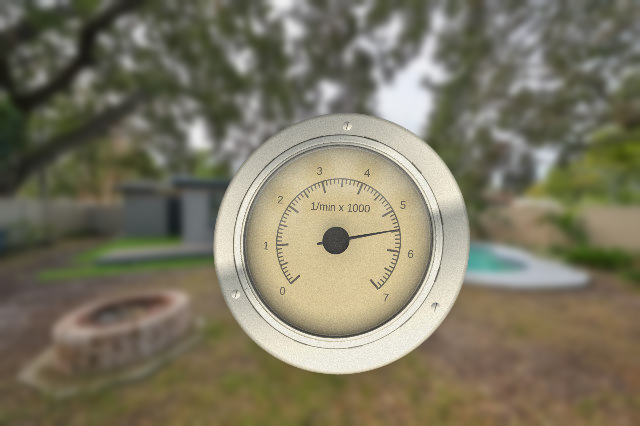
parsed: 5500 rpm
